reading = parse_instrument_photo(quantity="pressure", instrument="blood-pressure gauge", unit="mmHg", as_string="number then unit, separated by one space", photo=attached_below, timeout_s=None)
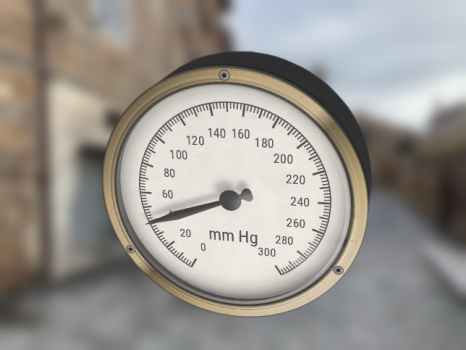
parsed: 40 mmHg
